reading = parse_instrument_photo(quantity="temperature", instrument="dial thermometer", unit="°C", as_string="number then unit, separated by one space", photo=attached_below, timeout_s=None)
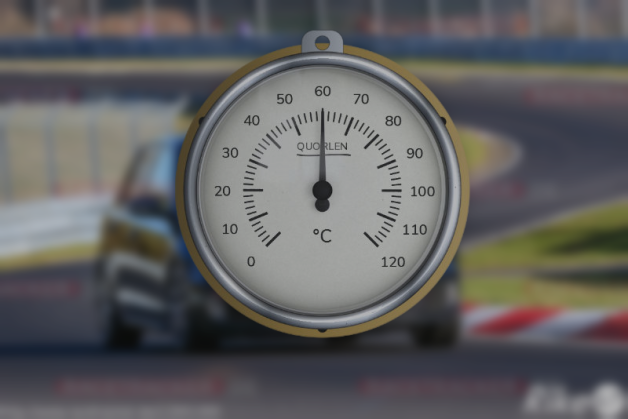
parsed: 60 °C
